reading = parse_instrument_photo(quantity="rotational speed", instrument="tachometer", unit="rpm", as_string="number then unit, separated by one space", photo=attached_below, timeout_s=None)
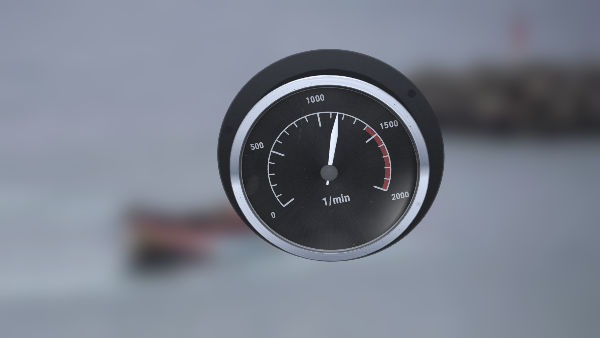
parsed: 1150 rpm
